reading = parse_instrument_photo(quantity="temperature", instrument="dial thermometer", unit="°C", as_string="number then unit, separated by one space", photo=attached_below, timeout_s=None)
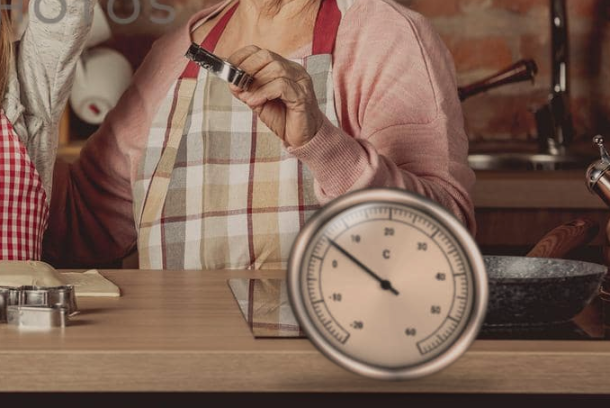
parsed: 5 °C
